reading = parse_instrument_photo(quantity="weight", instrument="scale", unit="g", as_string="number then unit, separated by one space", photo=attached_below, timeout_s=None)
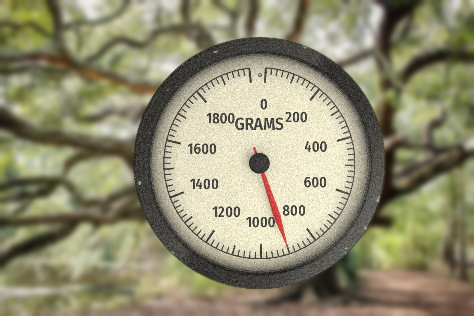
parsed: 900 g
